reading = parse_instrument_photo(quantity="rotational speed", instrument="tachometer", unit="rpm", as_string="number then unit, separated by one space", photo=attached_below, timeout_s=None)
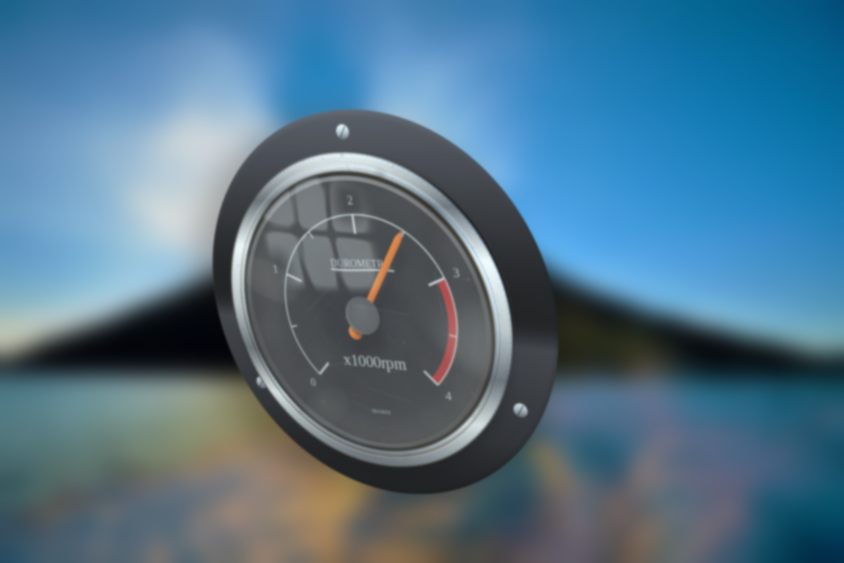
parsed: 2500 rpm
